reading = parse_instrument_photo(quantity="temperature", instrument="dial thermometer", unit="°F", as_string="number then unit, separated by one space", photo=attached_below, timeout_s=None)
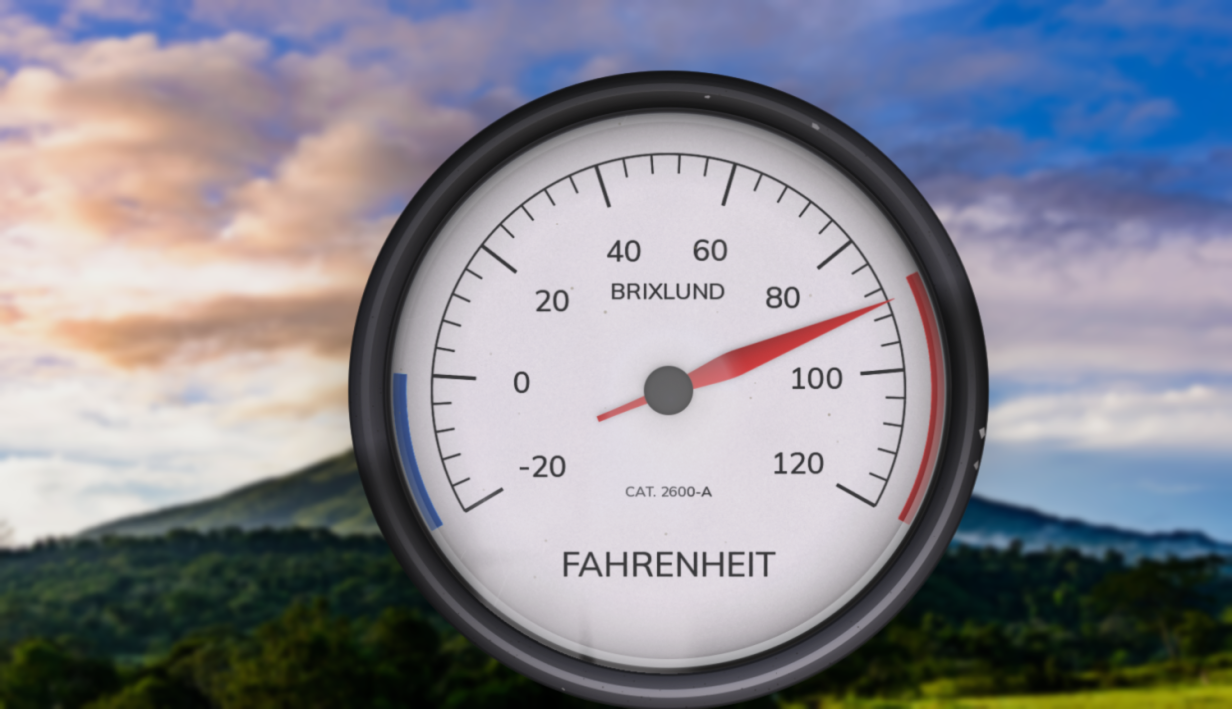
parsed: 90 °F
